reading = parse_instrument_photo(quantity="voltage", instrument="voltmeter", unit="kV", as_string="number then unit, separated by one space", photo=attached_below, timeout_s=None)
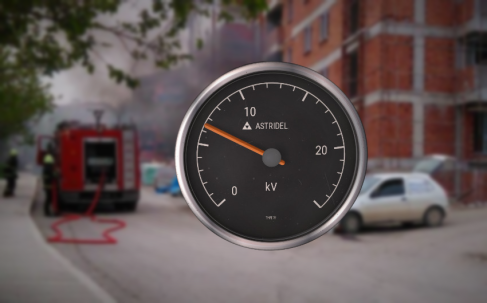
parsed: 6.5 kV
